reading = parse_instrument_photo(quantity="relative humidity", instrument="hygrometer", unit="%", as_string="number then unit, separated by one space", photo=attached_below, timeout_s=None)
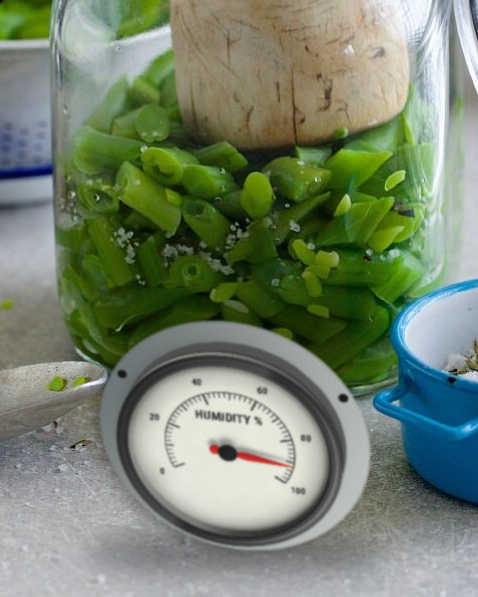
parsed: 90 %
